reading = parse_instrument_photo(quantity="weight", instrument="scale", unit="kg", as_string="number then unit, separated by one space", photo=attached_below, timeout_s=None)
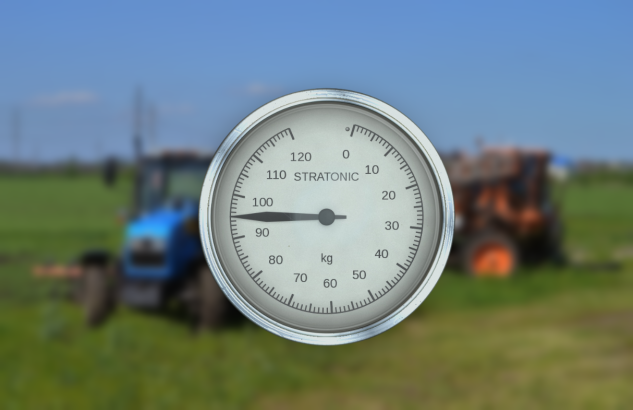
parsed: 95 kg
